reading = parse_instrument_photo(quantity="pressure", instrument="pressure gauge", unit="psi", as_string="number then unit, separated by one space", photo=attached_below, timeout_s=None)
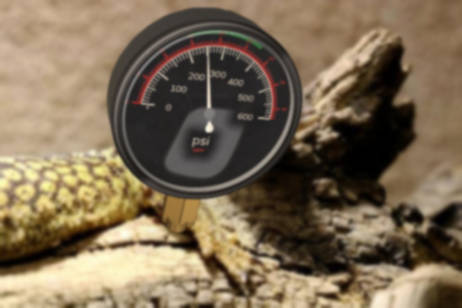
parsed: 250 psi
